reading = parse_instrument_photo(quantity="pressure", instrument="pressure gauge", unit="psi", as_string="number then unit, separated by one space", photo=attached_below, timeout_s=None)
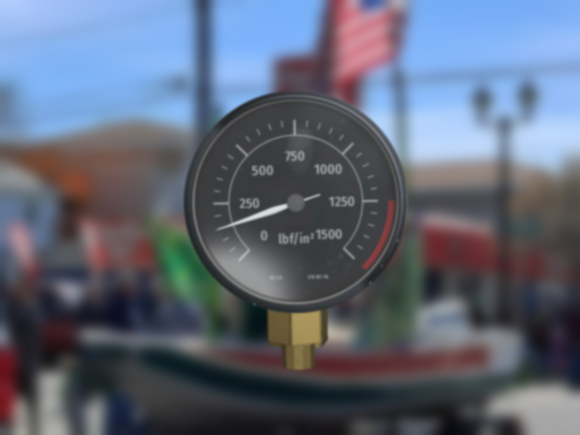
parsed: 150 psi
